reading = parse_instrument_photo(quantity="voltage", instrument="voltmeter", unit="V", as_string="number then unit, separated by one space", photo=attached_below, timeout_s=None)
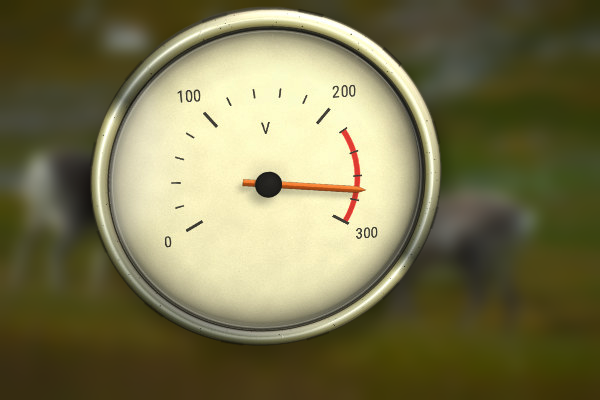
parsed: 270 V
